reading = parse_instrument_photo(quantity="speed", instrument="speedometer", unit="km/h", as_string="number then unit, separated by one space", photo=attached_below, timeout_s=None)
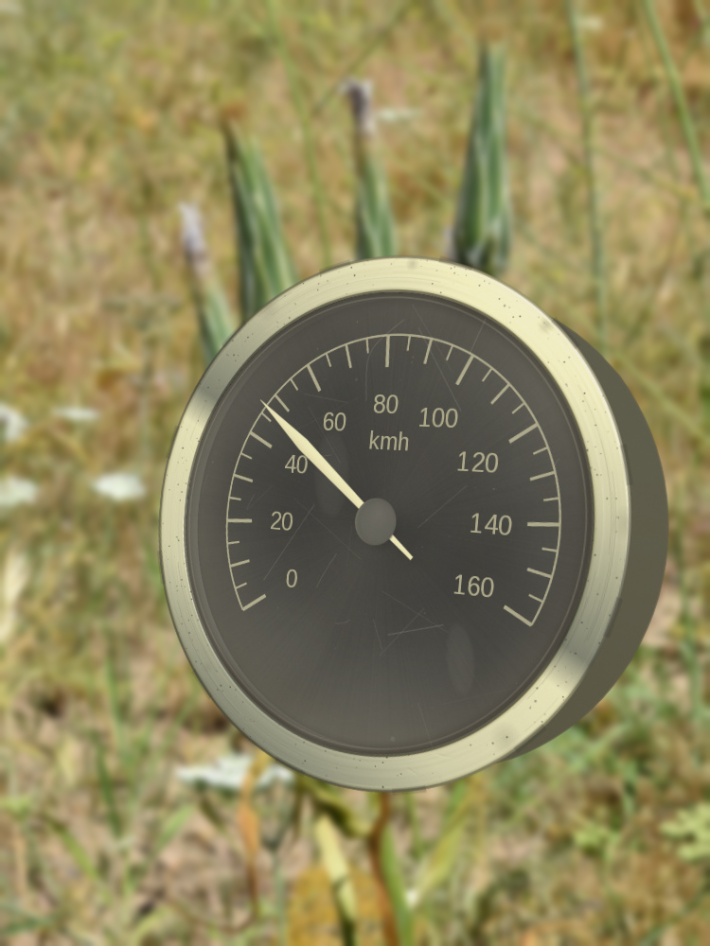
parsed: 47.5 km/h
